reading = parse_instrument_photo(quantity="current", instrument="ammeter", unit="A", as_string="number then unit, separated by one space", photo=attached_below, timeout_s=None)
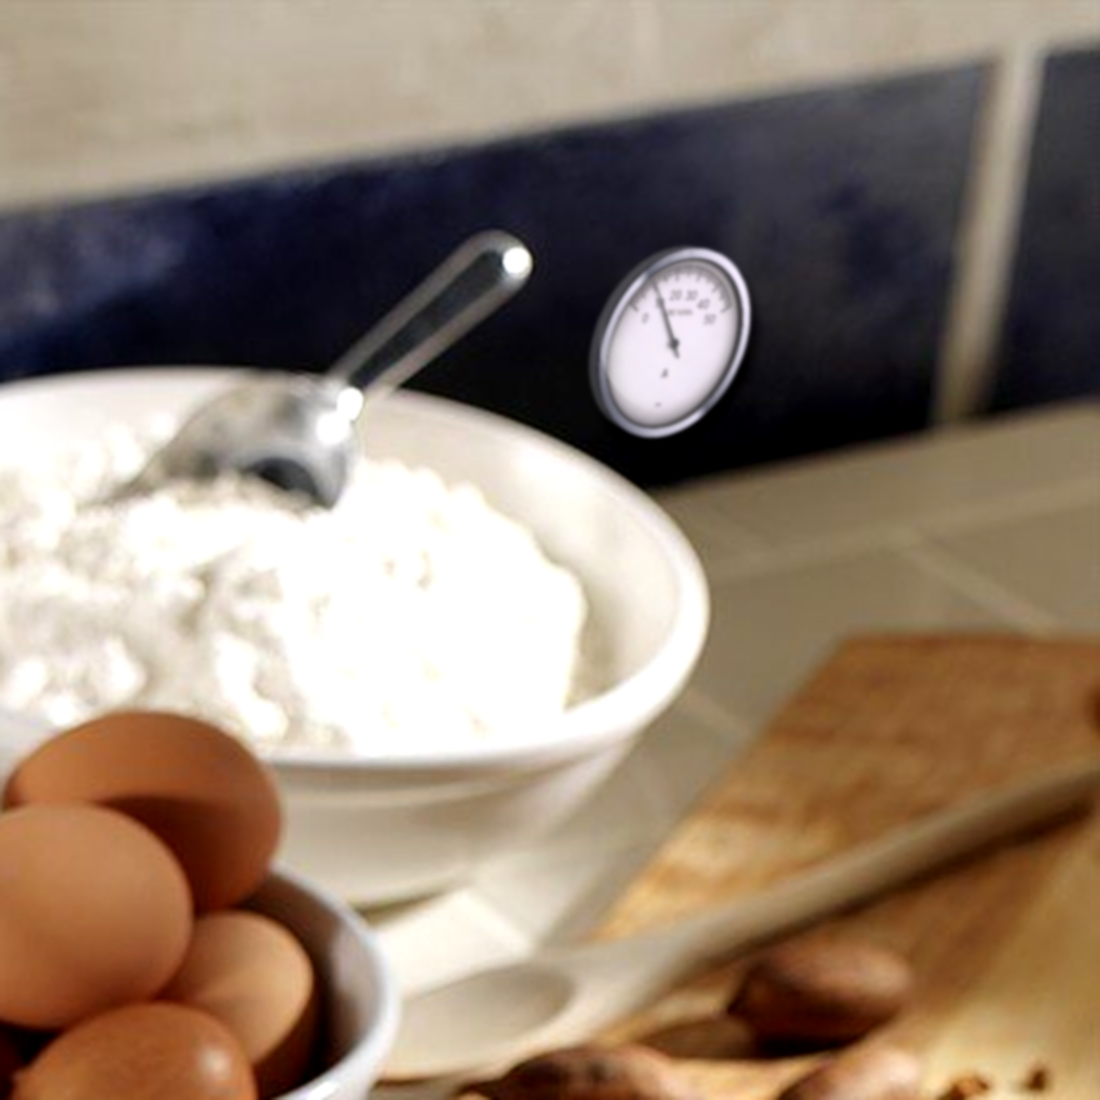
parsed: 10 A
